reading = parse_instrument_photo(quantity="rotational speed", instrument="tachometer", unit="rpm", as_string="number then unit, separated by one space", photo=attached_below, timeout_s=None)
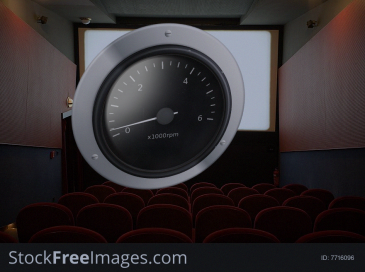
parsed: 250 rpm
